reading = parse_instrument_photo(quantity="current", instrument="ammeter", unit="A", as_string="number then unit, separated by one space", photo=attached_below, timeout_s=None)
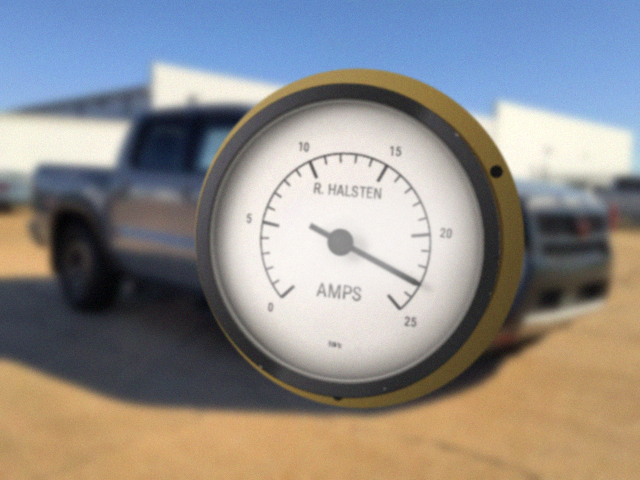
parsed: 23 A
